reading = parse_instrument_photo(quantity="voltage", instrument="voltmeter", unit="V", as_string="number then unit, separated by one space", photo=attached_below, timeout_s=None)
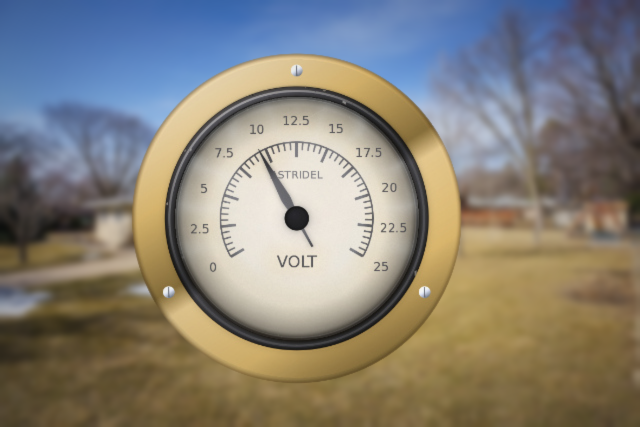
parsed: 9.5 V
